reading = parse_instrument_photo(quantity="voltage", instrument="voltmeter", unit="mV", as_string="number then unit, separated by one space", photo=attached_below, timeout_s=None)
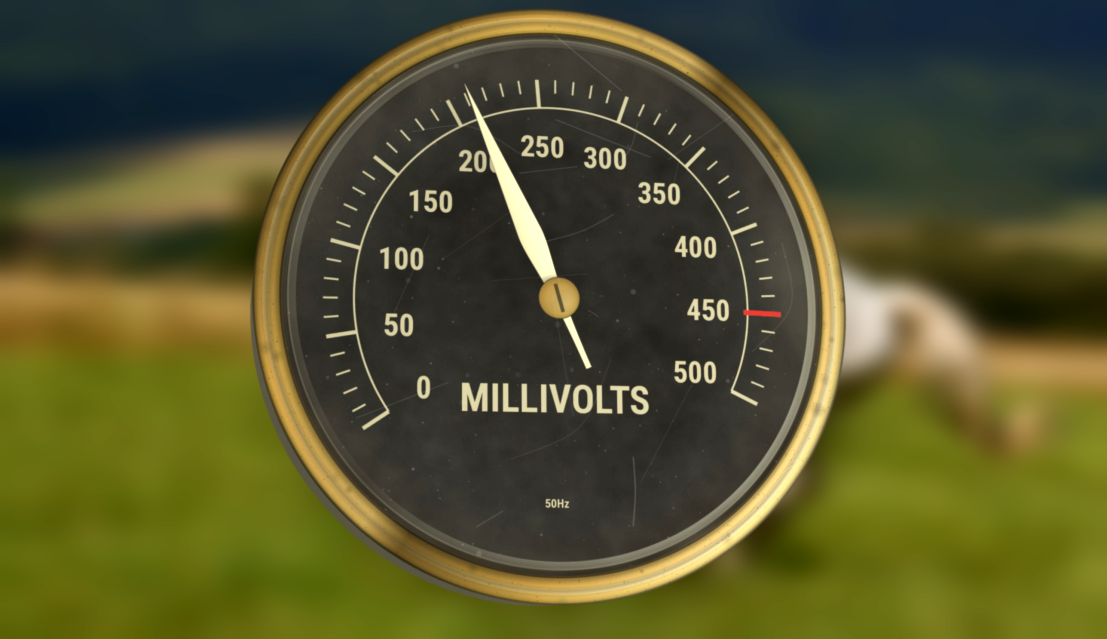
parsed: 210 mV
